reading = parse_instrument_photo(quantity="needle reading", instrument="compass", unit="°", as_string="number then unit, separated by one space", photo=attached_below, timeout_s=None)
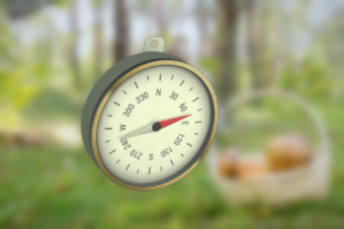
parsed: 75 °
